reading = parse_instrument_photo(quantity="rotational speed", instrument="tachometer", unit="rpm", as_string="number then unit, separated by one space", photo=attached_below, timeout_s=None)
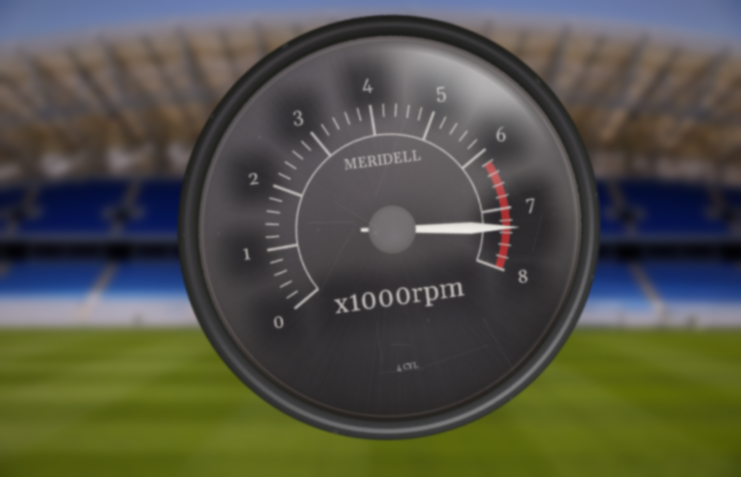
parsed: 7300 rpm
